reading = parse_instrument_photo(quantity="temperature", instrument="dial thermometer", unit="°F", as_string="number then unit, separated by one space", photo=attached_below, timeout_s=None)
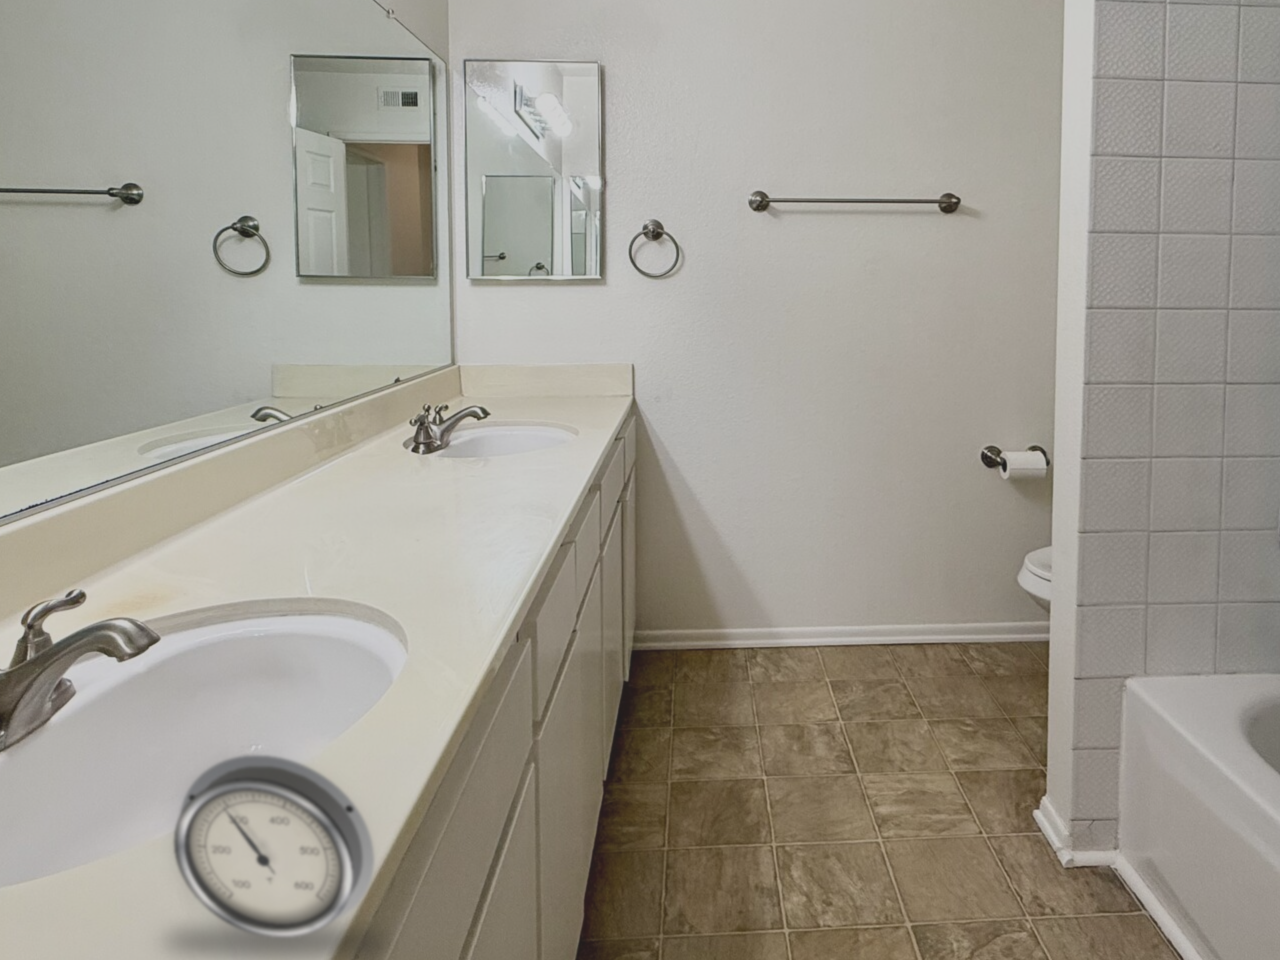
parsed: 300 °F
